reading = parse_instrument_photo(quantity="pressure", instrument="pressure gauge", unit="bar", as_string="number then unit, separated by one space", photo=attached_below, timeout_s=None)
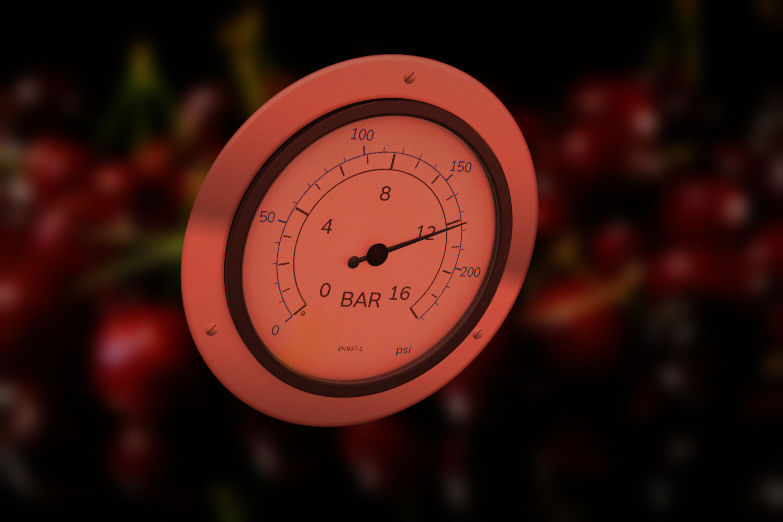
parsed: 12 bar
